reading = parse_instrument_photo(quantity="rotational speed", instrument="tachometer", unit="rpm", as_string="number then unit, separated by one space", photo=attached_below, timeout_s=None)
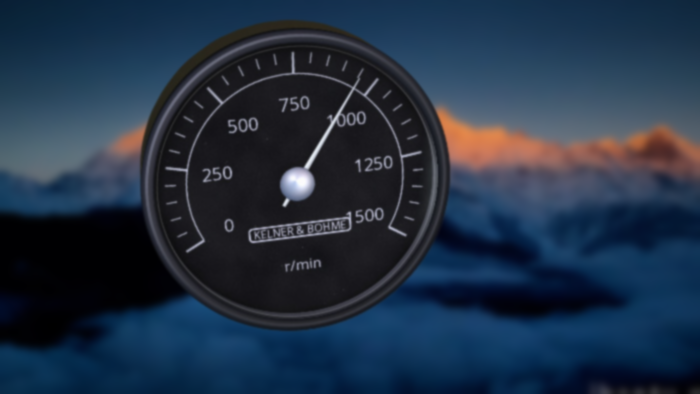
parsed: 950 rpm
